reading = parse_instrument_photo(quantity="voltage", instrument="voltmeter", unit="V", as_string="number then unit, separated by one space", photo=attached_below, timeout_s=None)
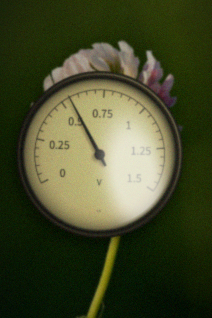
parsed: 0.55 V
